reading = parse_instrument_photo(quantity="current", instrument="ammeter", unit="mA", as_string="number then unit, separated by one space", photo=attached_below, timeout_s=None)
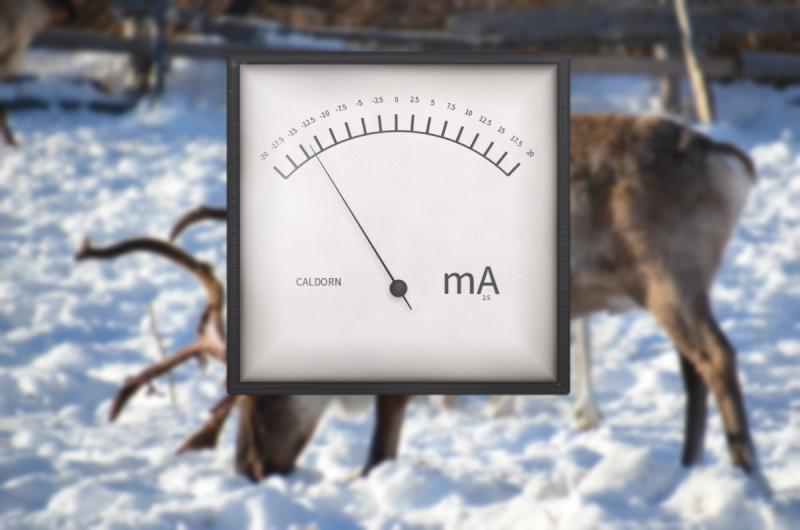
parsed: -13.75 mA
